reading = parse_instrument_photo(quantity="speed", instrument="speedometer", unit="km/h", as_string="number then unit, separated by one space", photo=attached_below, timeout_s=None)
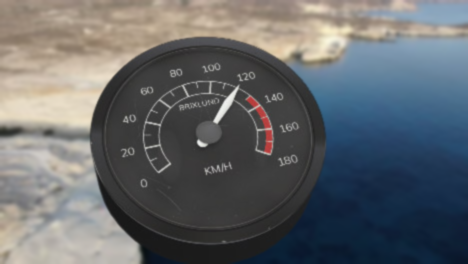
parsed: 120 km/h
